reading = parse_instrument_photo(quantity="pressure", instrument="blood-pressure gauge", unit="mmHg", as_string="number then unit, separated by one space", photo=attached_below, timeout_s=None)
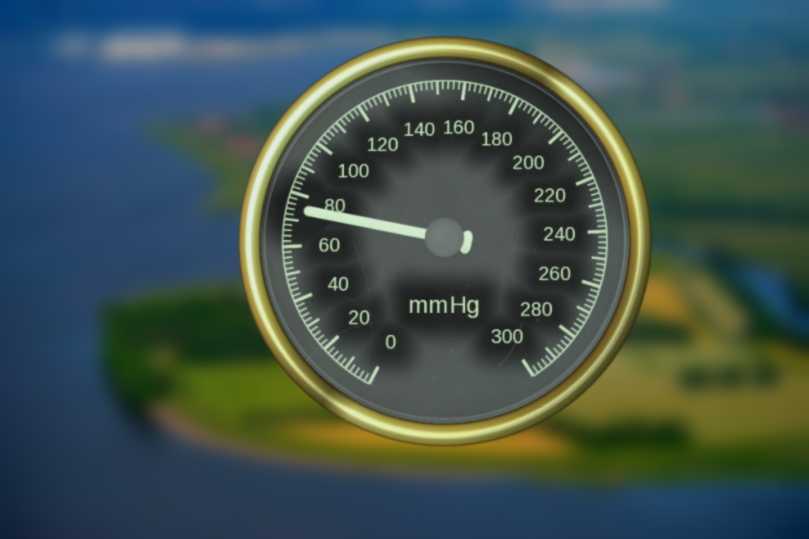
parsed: 74 mmHg
